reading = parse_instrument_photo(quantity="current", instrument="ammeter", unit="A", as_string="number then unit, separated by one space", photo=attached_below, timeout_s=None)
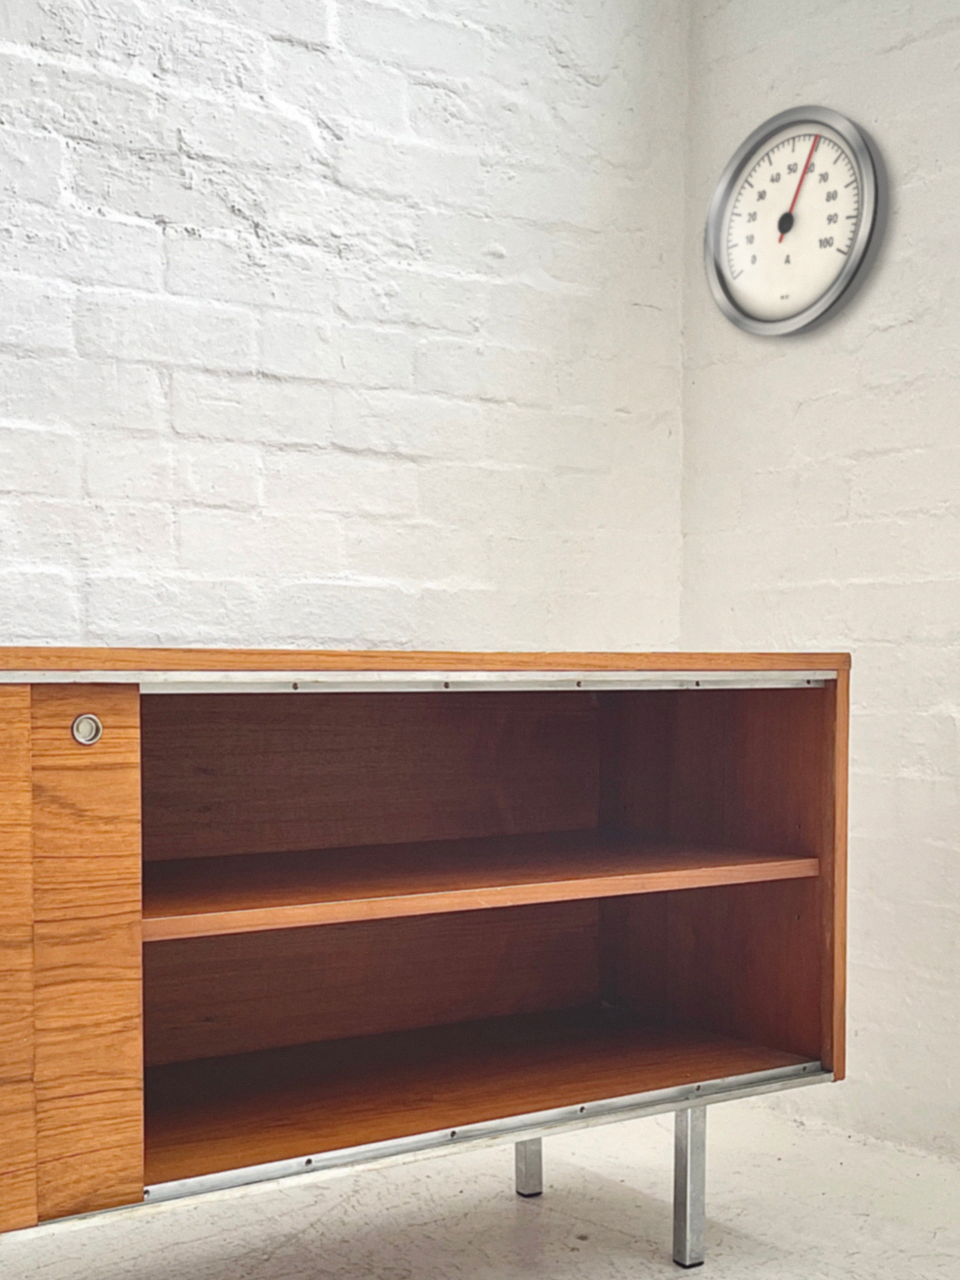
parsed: 60 A
